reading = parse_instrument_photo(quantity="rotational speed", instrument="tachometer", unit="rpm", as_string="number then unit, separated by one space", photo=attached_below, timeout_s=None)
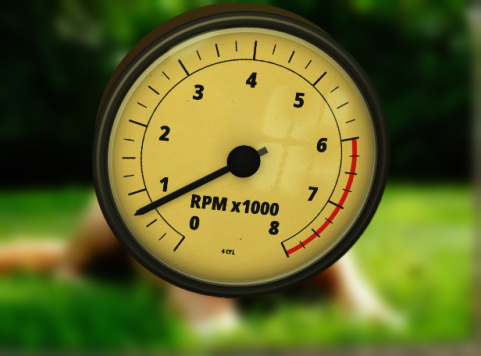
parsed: 750 rpm
